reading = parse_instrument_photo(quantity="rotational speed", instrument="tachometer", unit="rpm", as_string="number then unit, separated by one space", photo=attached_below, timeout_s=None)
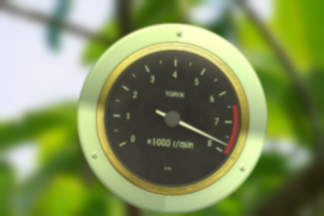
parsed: 7750 rpm
